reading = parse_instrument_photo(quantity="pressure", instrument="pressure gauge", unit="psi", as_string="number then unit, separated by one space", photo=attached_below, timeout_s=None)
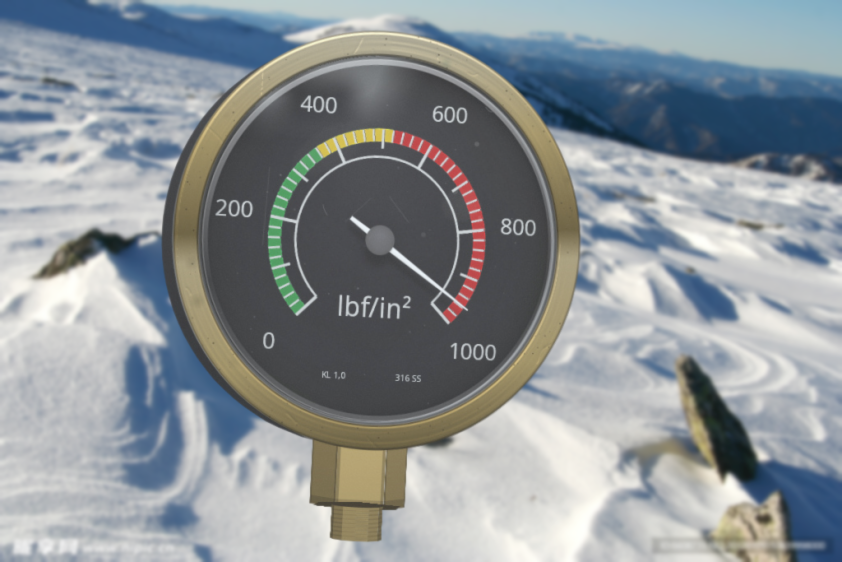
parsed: 960 psi
